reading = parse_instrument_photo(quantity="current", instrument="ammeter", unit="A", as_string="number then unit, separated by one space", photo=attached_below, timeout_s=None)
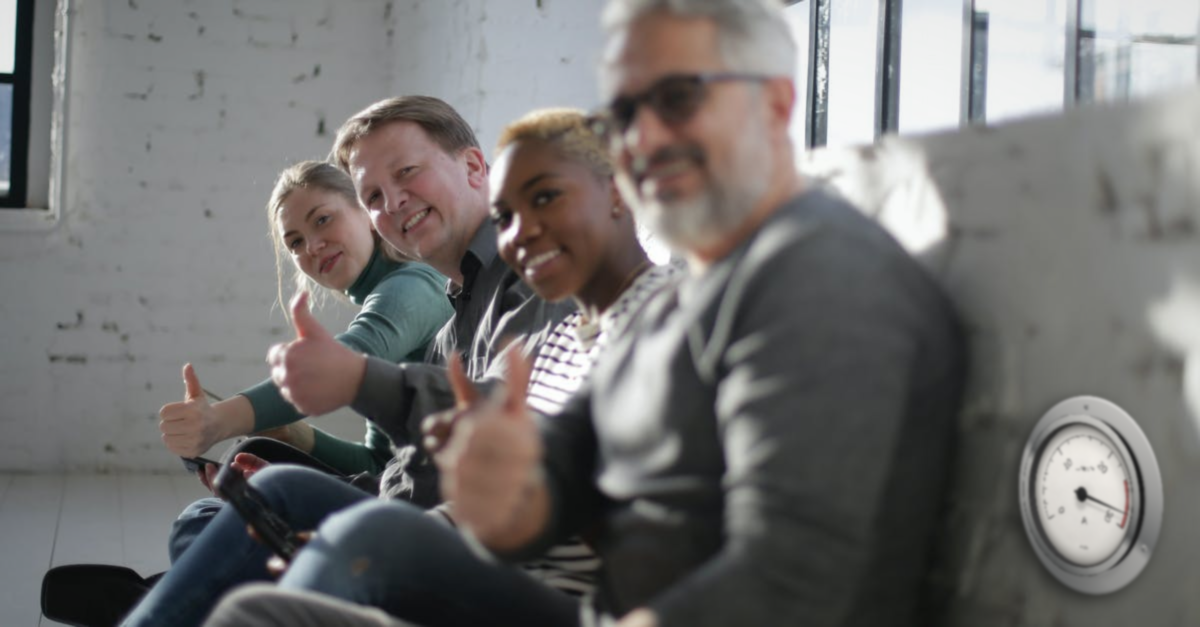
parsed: 28 A
